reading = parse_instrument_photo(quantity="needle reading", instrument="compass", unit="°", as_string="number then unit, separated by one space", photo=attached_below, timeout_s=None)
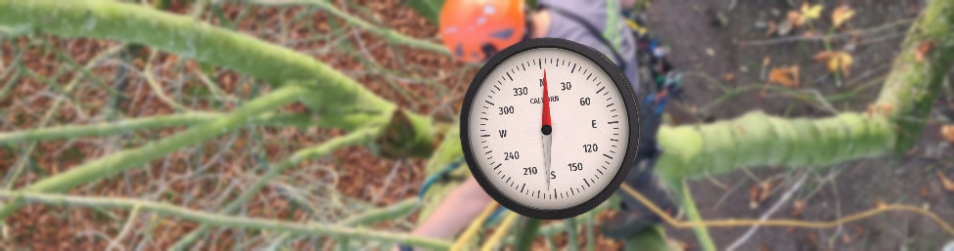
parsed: 5 °
